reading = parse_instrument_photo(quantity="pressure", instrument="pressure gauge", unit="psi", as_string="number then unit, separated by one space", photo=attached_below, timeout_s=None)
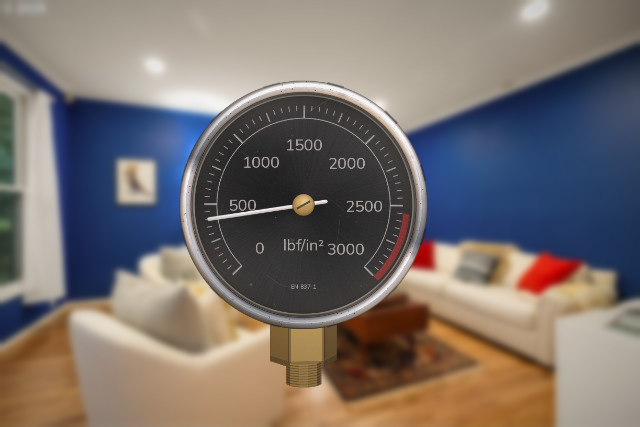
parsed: 400 psi
